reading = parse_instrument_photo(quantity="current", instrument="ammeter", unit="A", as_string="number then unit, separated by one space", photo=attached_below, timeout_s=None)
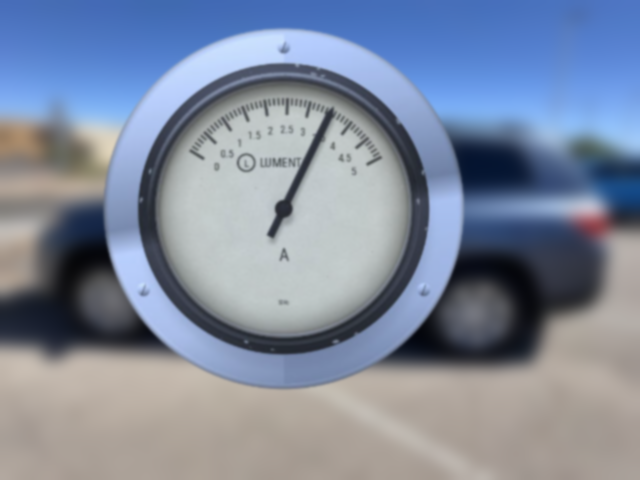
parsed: 3.5 A
